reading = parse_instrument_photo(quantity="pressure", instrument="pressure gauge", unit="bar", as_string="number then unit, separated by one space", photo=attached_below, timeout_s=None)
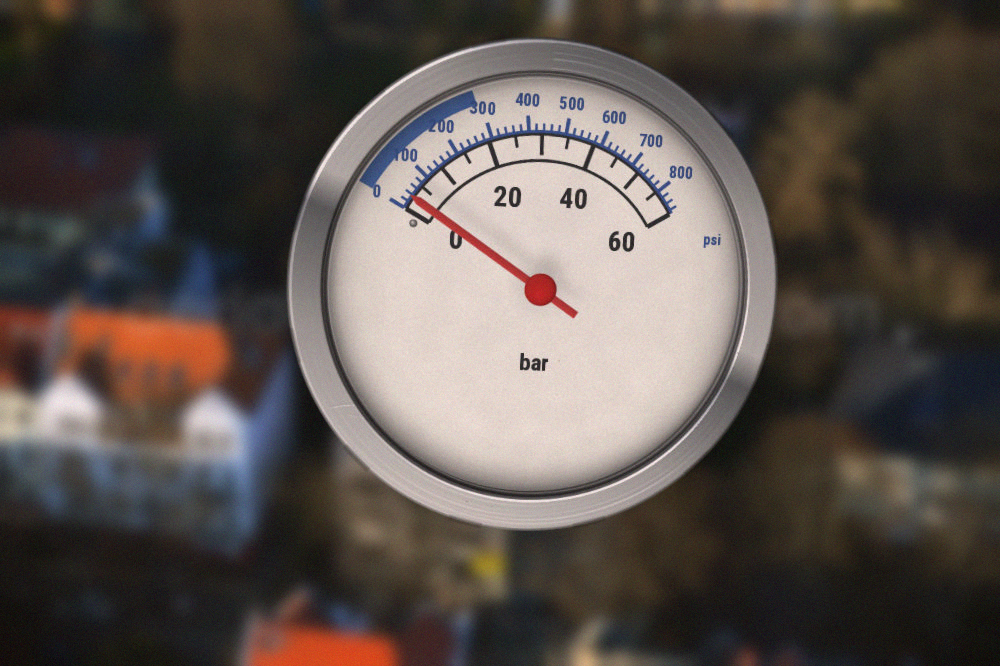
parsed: 2.5 bar
